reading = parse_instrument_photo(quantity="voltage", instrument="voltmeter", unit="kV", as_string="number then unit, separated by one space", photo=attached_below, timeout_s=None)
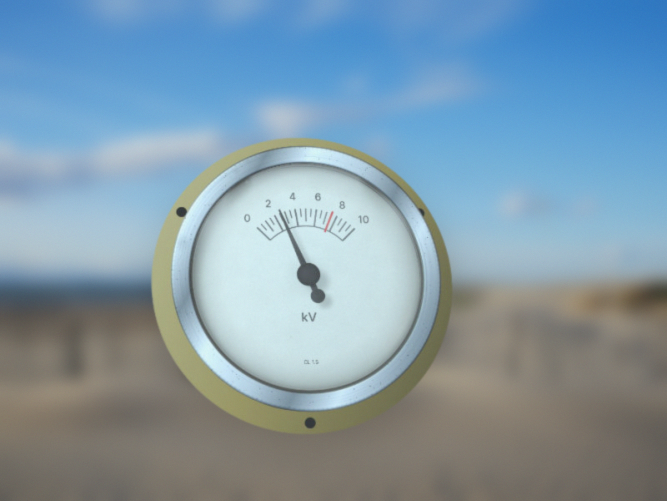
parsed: 2.5 kV
